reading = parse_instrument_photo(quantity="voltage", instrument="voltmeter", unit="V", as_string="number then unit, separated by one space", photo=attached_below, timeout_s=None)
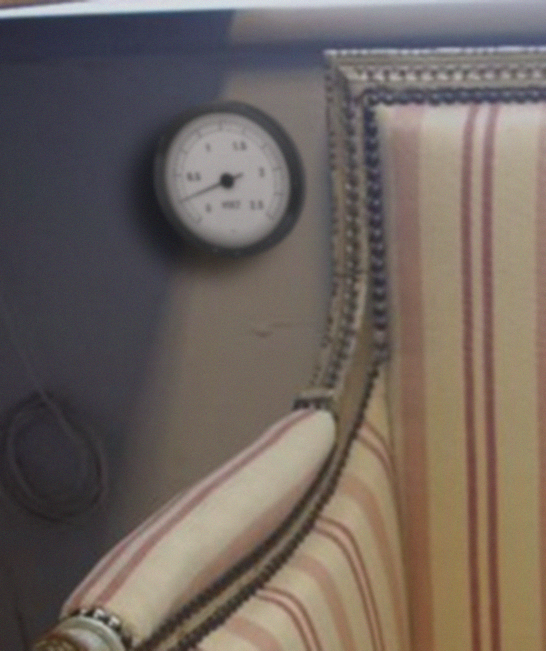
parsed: 0.25 V
